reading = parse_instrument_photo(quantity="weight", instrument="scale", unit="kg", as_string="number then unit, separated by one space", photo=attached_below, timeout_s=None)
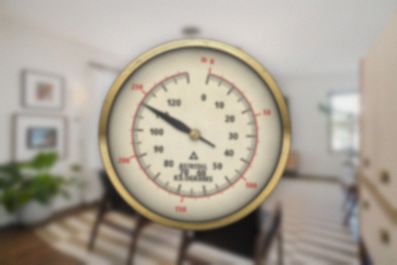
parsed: 110 kg
